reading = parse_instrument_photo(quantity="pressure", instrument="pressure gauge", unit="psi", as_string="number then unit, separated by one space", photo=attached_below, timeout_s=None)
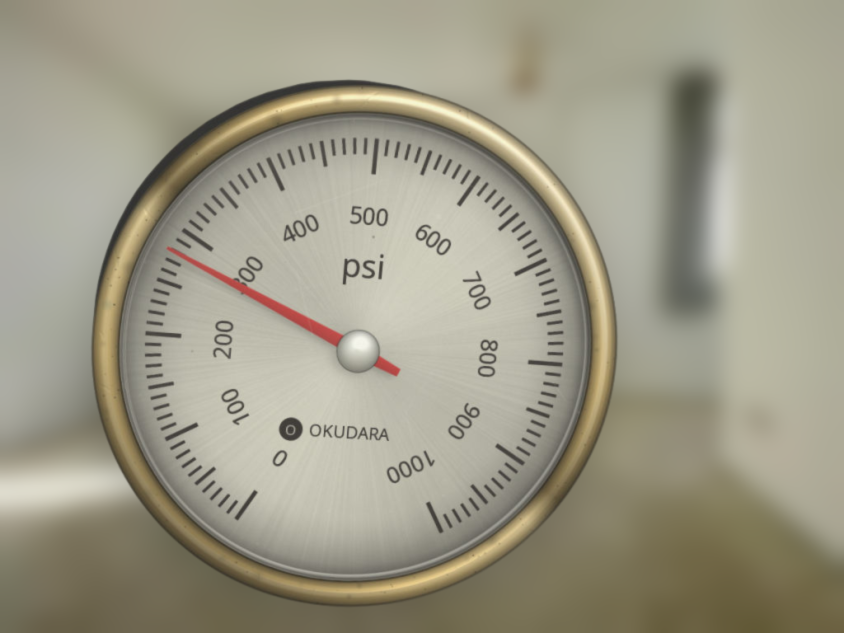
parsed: 280 psi
